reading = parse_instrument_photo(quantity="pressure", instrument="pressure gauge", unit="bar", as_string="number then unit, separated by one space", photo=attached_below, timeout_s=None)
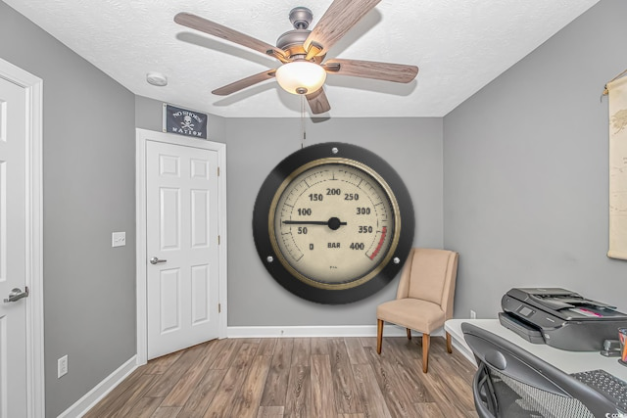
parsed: 70 bar
